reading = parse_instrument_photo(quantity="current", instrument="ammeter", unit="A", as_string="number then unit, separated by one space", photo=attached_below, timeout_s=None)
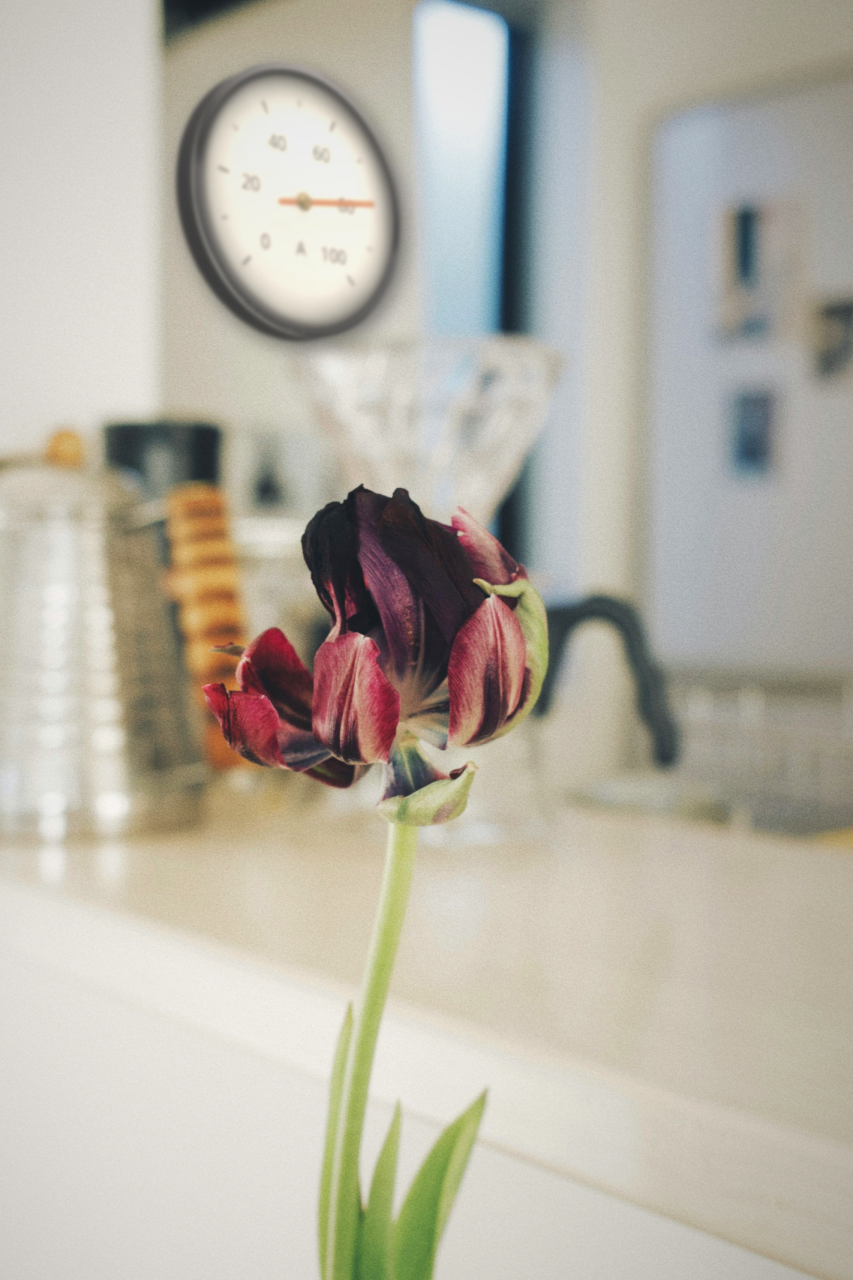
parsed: 80 A
